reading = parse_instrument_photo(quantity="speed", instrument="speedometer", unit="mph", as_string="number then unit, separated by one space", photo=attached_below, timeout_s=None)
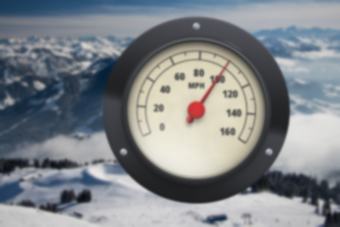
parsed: 100 mph
